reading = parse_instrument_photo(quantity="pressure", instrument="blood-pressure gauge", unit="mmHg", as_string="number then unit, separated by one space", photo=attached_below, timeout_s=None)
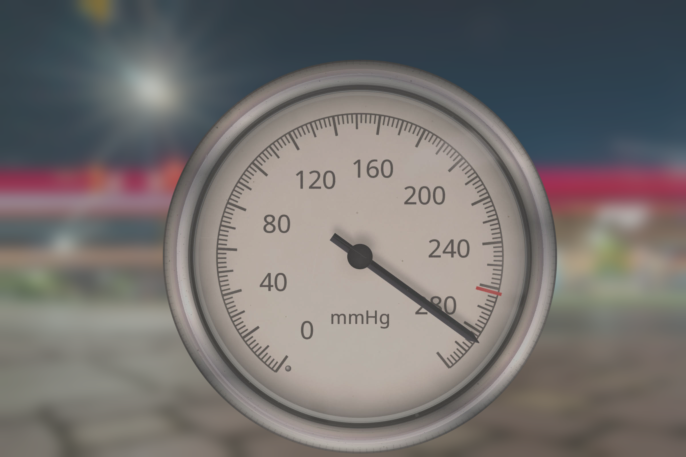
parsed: 284 mmHg
